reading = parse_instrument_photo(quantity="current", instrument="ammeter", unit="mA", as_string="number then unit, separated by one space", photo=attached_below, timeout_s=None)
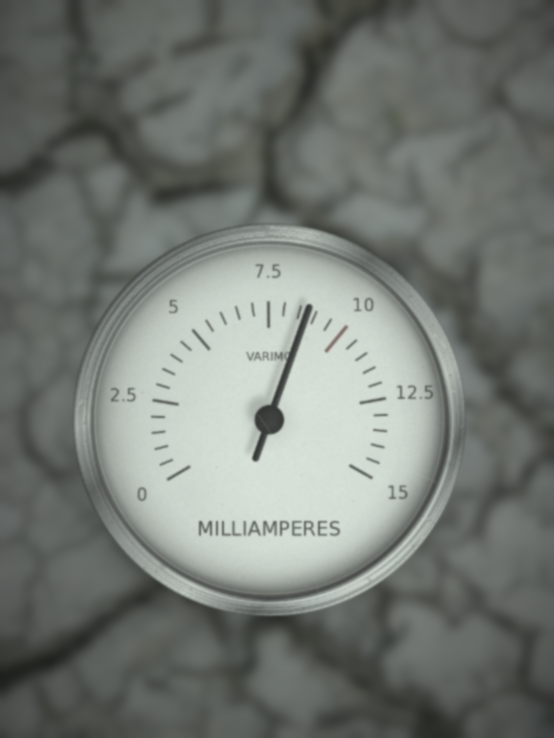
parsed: 8.75 mA
